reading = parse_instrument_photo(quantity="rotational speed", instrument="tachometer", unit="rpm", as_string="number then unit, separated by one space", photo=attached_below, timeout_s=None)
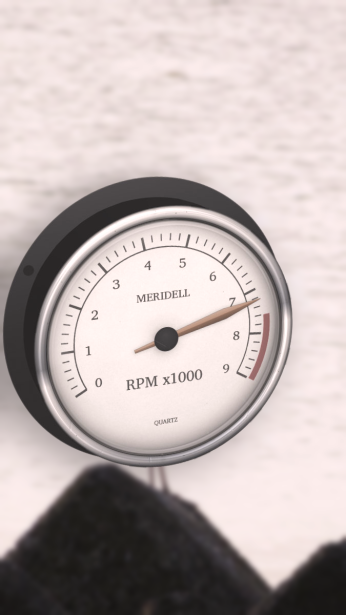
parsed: 7200 rpm
